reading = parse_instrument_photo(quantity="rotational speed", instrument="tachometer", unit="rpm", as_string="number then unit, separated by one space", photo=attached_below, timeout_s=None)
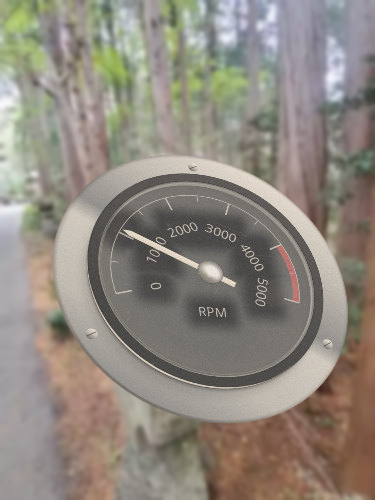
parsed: 1000 rpm
